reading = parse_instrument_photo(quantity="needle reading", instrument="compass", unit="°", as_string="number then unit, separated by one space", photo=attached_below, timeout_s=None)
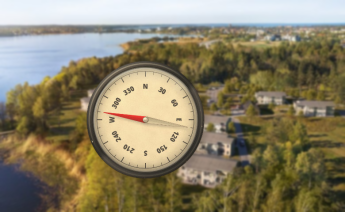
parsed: 280 °
